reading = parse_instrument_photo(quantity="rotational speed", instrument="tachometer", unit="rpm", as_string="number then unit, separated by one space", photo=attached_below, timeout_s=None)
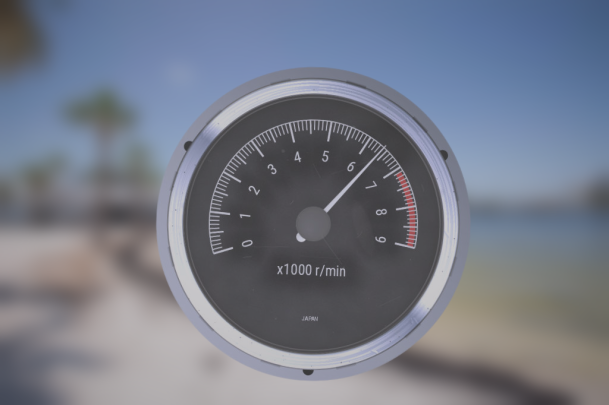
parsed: 6400 rpm
